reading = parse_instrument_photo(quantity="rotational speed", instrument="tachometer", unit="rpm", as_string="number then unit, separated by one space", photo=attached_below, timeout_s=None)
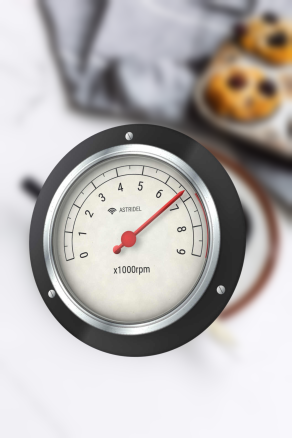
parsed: 6750 rpm
